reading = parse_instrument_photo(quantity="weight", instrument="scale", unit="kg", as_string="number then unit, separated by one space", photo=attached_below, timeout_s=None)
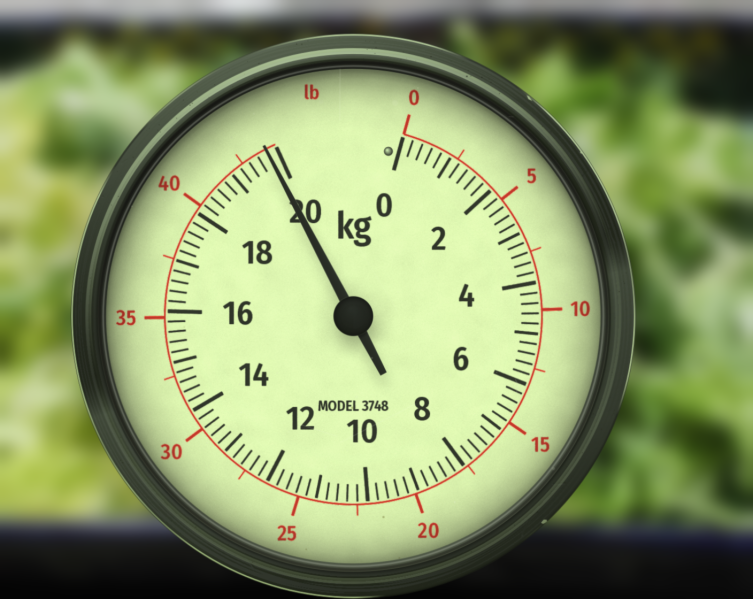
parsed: 19.8 kg
